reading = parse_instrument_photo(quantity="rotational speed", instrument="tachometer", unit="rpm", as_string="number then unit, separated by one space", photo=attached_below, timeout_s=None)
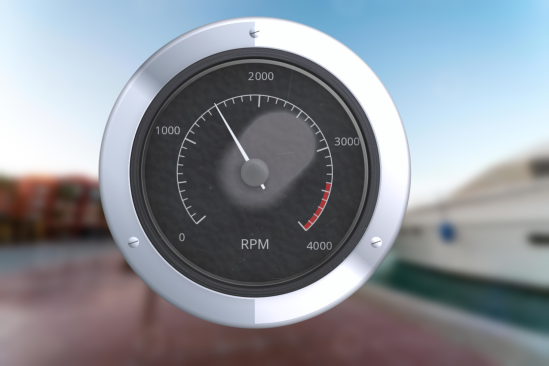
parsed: 1500 rpm
